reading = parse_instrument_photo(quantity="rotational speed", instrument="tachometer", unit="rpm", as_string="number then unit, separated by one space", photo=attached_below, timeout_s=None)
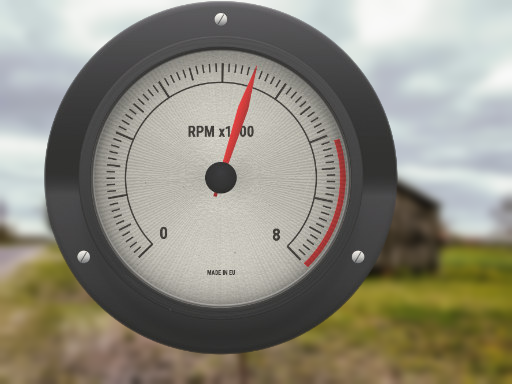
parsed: 4500 rpm
